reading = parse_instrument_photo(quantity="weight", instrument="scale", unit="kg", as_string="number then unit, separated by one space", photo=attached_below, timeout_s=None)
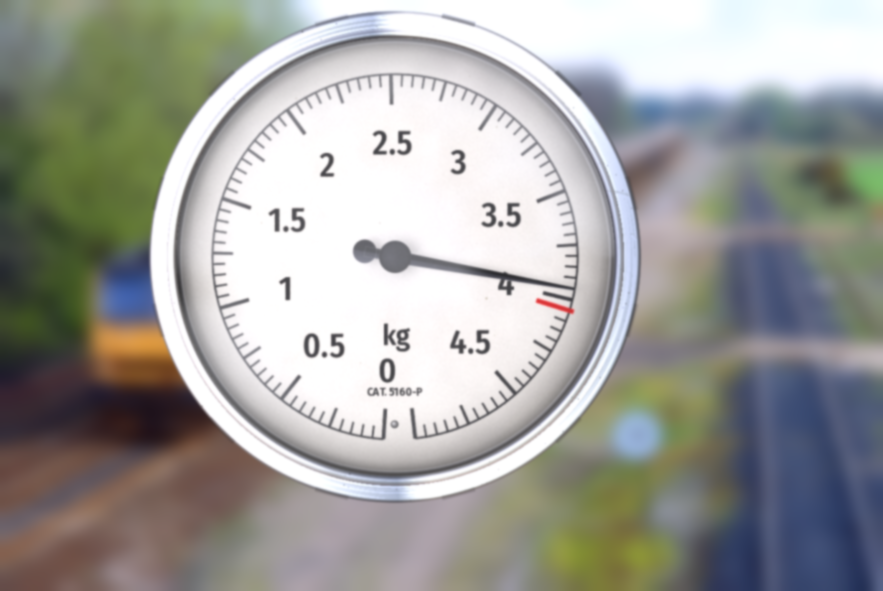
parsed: 3.95 kg
